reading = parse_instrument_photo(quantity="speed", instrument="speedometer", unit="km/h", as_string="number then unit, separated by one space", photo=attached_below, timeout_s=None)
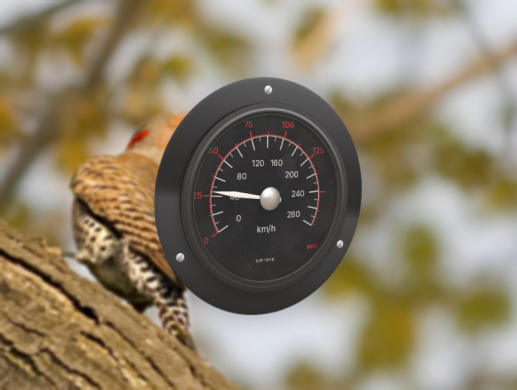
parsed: 45 km/h
